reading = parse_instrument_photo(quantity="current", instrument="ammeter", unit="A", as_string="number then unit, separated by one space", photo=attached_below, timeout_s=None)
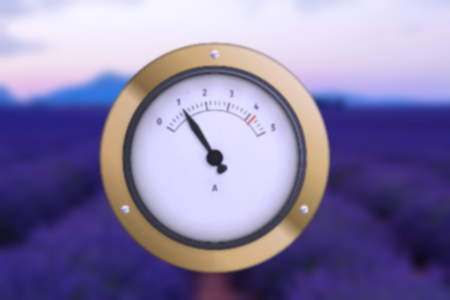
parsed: 1 A
